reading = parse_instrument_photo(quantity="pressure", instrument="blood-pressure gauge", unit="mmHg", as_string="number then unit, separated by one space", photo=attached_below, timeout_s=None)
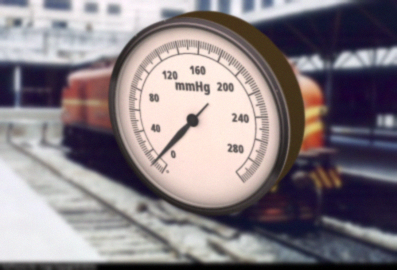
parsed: 10 mmHg
